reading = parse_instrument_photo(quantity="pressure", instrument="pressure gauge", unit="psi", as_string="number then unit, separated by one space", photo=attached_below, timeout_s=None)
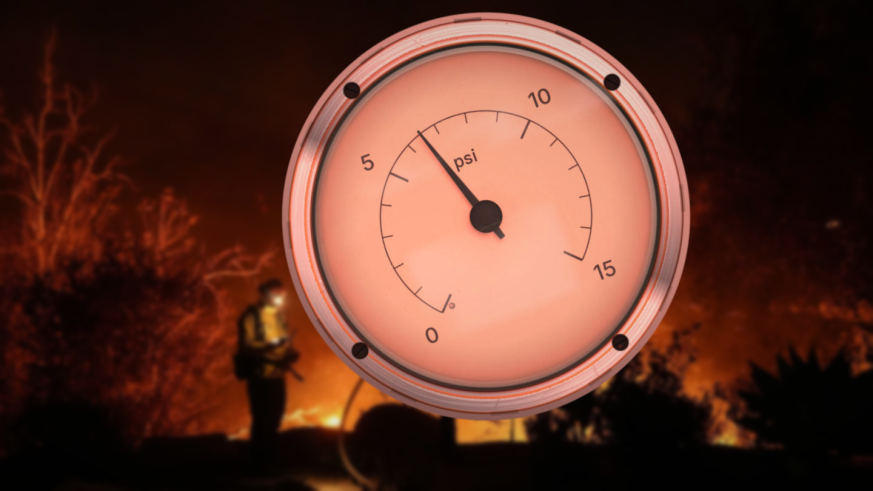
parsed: 6.5 psi
